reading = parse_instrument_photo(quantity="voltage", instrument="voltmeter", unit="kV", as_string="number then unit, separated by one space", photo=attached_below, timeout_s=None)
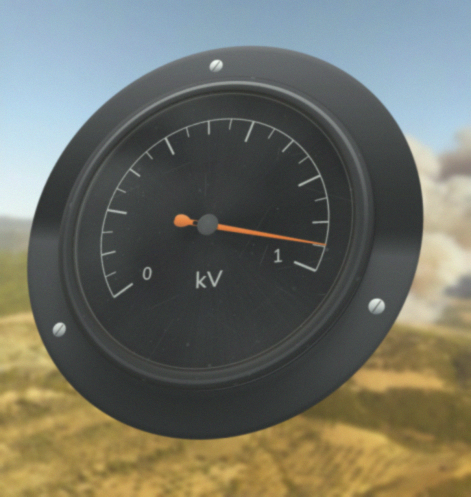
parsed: 0.95 kV
